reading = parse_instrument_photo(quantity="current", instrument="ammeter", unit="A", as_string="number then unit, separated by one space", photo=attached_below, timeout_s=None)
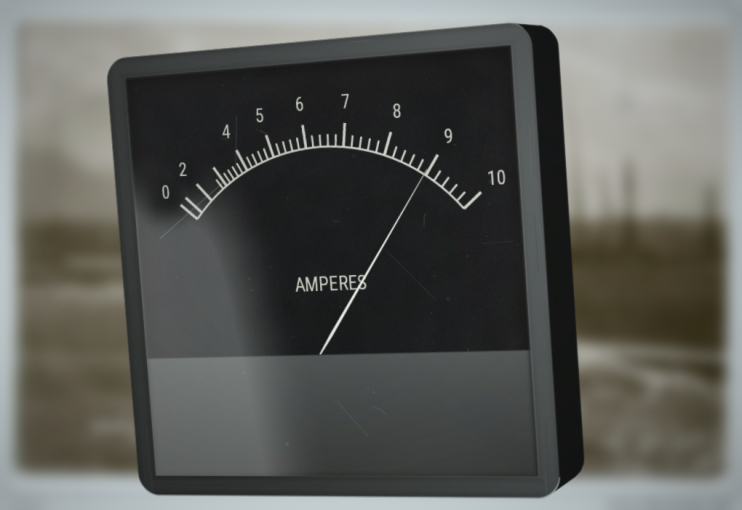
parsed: 9 A
